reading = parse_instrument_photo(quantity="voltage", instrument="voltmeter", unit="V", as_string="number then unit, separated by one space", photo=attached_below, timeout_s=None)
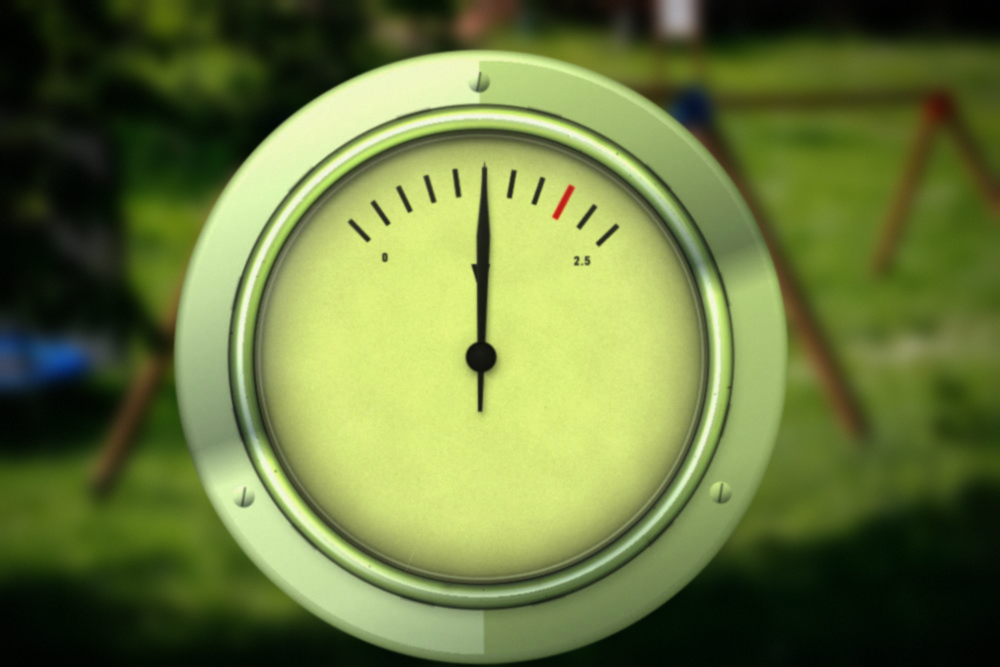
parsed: 1.25 V
